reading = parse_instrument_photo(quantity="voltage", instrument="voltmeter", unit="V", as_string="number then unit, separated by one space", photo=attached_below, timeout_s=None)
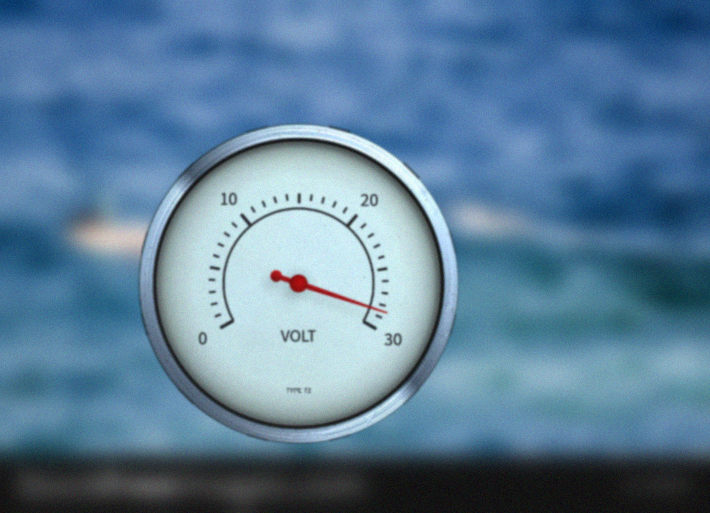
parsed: 28.5 V
